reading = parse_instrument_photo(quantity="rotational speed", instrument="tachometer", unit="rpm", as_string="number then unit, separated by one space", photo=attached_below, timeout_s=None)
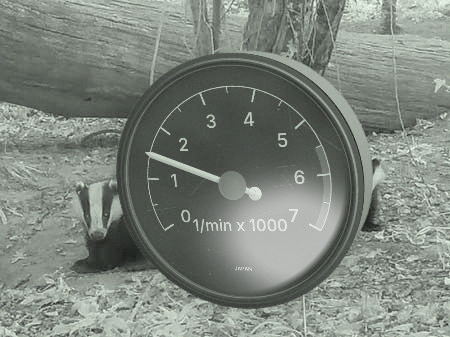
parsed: 1500 rpm
